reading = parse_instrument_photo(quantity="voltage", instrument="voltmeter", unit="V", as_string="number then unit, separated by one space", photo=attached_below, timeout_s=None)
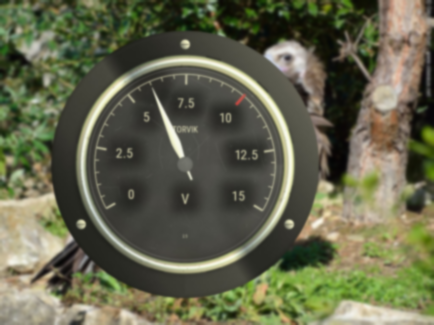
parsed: 6 V
